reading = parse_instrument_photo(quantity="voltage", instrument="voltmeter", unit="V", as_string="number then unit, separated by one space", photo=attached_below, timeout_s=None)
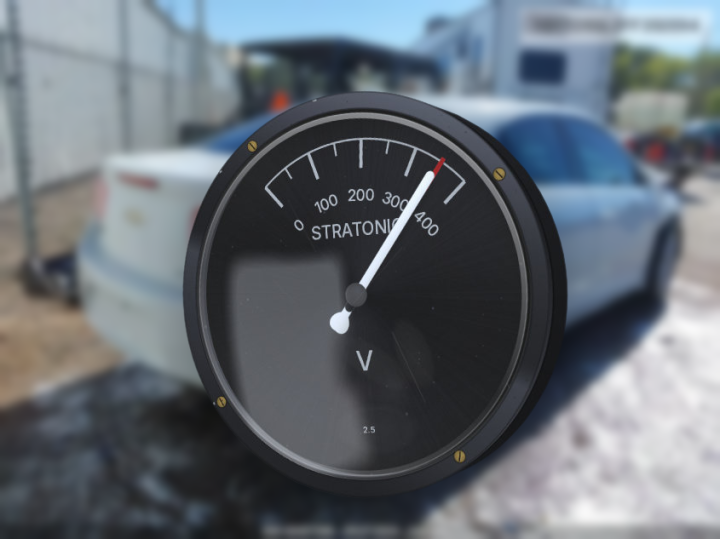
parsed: 350 V
